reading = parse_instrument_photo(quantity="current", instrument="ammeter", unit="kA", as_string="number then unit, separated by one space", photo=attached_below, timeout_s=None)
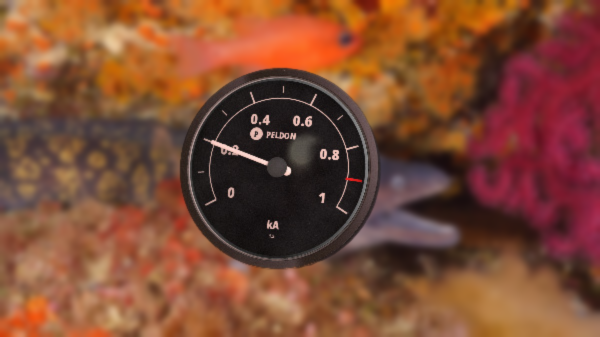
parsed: 0.2 kA
